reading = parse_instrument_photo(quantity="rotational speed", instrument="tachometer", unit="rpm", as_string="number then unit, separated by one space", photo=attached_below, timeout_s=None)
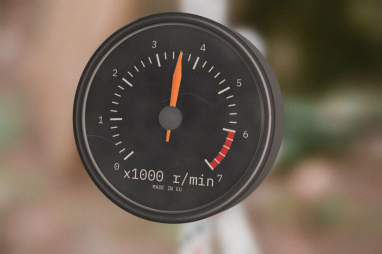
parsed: 3600 rpm
